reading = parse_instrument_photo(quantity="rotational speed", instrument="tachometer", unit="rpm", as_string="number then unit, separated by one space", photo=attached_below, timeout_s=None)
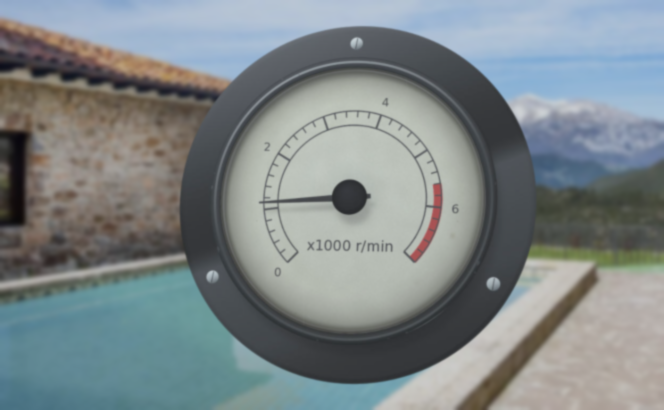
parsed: 1100 rpm
